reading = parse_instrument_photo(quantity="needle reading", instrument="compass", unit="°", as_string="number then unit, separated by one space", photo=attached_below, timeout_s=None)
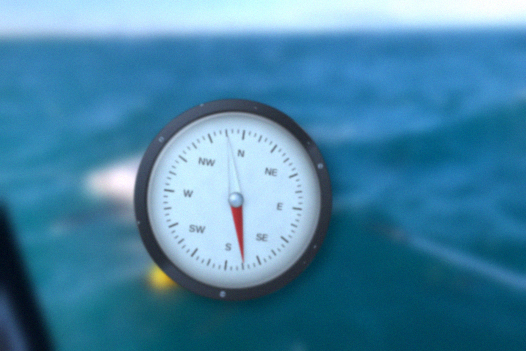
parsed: 165 °
